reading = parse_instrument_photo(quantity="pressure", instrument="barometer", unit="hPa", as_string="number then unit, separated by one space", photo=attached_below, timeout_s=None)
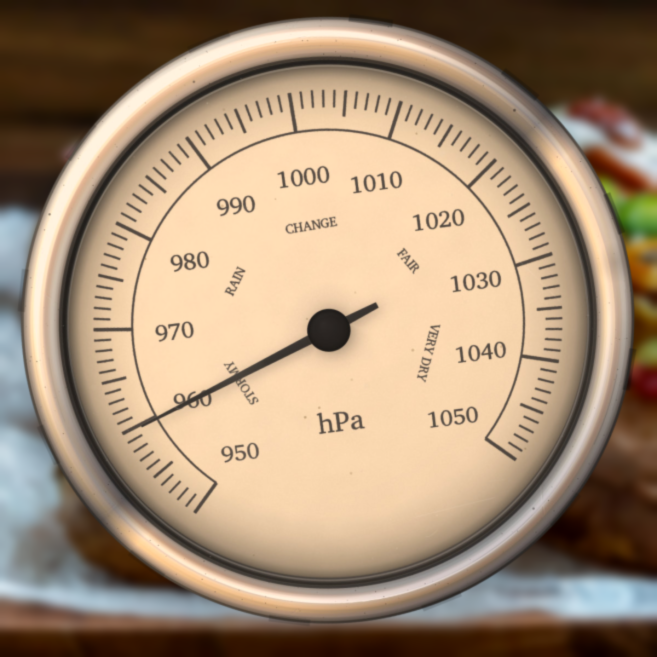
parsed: 960 hPa
